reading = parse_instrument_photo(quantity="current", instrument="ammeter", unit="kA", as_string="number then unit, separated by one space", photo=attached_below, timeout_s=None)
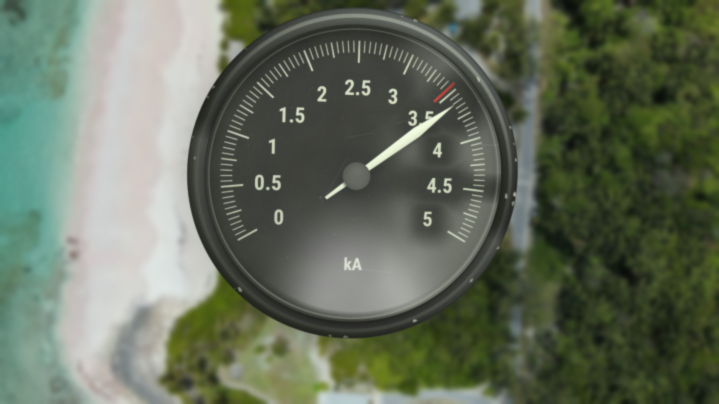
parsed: 3.6 kA
